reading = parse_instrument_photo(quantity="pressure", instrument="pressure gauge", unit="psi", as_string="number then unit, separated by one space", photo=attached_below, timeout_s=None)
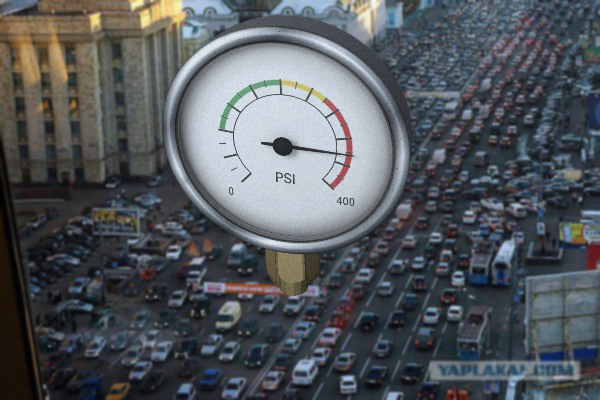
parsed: 340 psi
